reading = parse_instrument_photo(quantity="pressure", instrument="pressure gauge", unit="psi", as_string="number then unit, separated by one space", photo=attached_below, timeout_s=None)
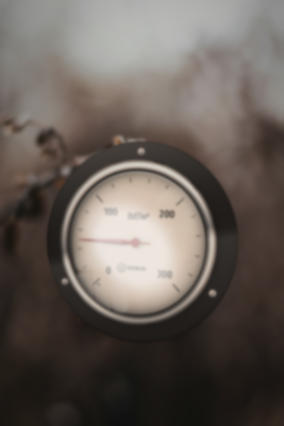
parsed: 50 psi
